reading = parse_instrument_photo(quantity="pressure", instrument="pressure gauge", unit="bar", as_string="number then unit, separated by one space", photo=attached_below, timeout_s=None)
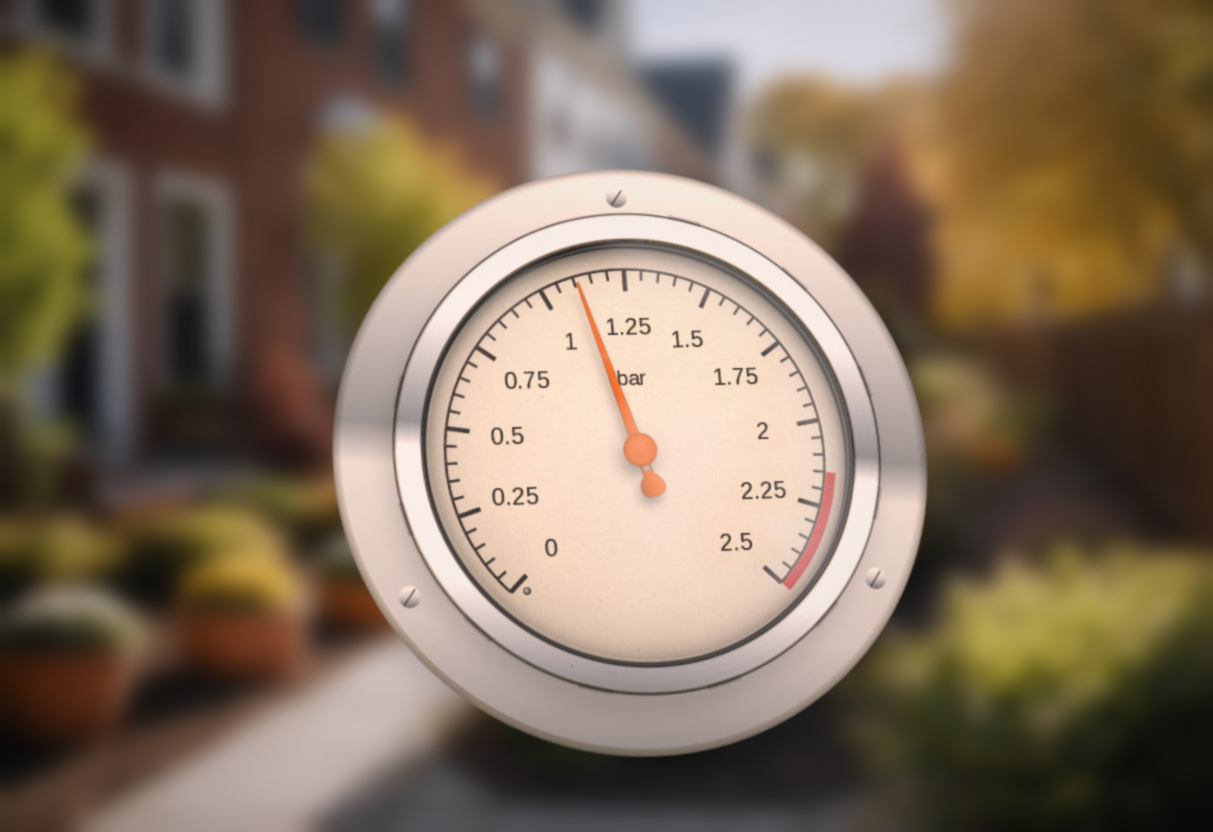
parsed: 1.1 bar
